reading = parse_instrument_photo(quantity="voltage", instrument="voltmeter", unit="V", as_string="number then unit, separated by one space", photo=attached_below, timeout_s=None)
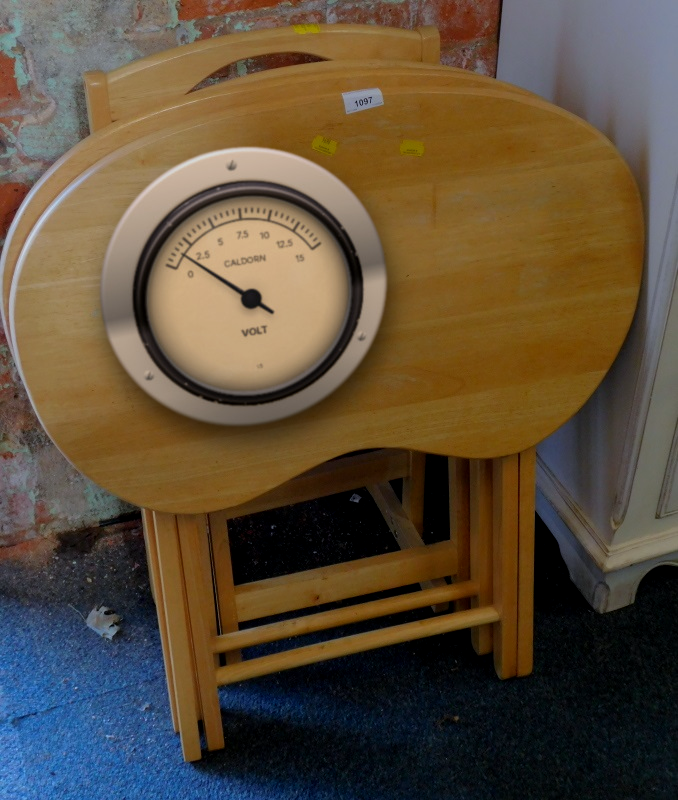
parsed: 1.5 V
